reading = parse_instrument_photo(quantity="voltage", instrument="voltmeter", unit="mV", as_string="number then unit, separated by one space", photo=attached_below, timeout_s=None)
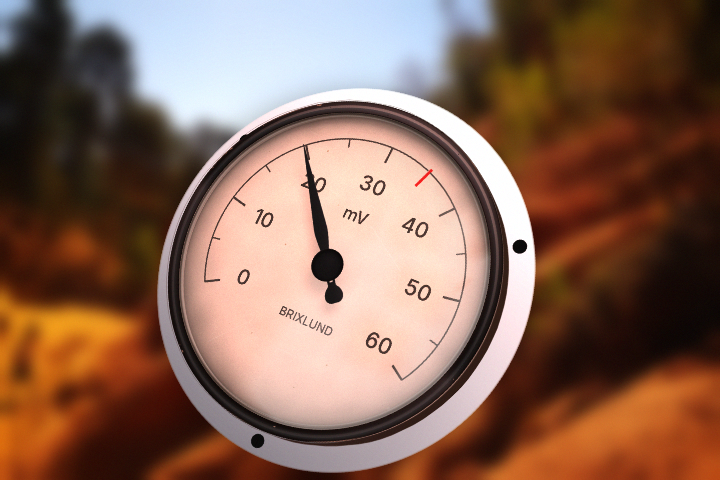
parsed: 20 mV
